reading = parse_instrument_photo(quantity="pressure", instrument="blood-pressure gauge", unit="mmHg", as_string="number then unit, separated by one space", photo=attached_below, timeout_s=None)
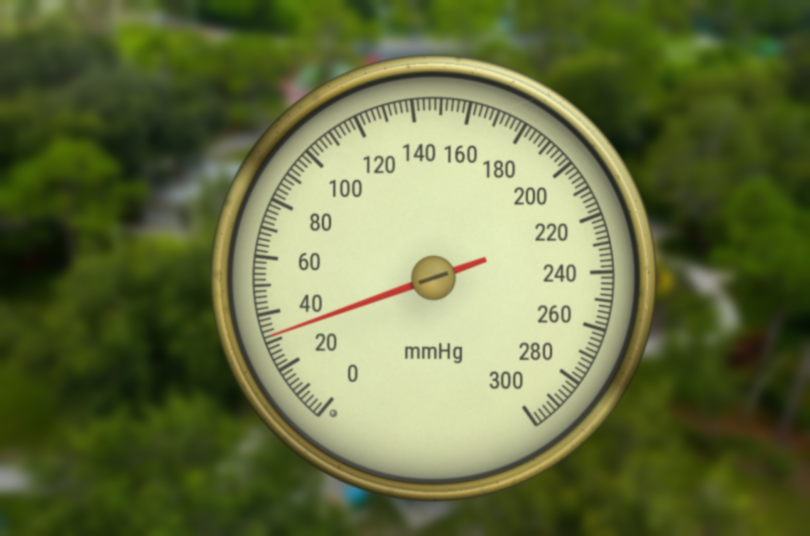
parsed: 32 mmHg
